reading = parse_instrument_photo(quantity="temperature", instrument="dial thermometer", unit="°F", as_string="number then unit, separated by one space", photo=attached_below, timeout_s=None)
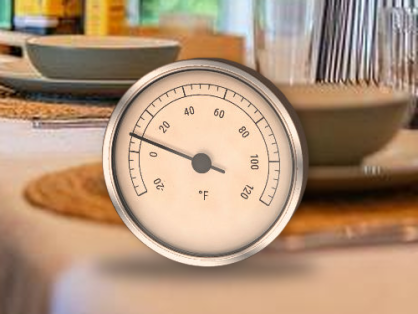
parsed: 8 °F
